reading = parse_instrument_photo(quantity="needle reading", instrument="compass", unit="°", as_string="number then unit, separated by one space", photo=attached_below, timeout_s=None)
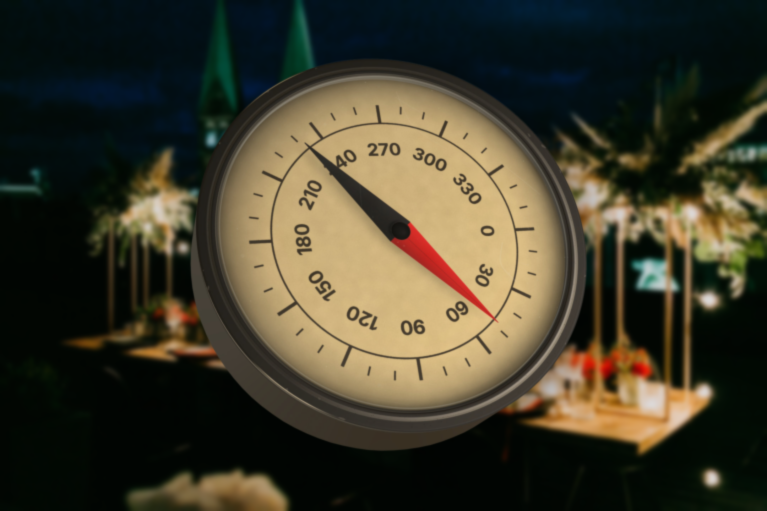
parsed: 50 °
